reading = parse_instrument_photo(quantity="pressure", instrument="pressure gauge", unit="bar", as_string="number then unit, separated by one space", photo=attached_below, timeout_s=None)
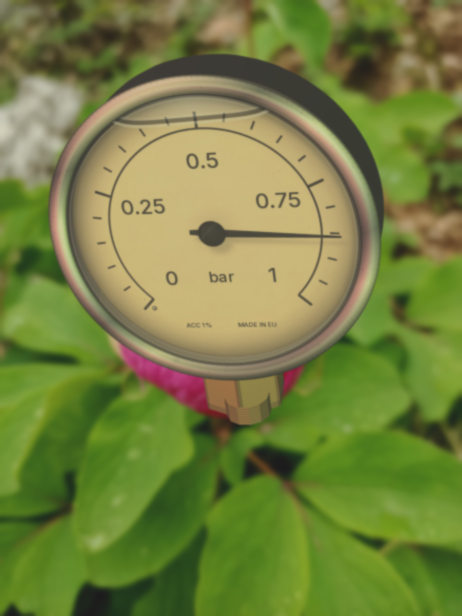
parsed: 0.85 bar
